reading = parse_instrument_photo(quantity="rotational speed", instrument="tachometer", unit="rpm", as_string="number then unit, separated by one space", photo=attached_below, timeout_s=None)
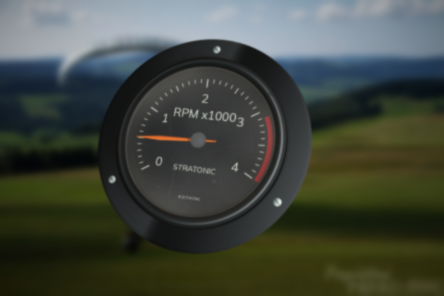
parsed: 500 rpm
